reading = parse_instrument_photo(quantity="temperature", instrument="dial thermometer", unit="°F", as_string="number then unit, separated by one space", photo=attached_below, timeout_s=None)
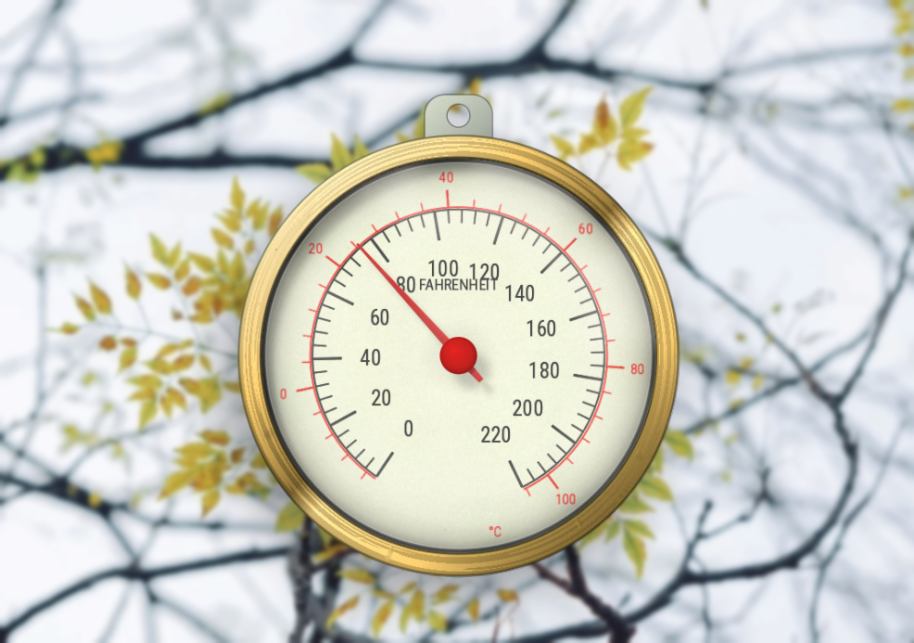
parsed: 76 °F
